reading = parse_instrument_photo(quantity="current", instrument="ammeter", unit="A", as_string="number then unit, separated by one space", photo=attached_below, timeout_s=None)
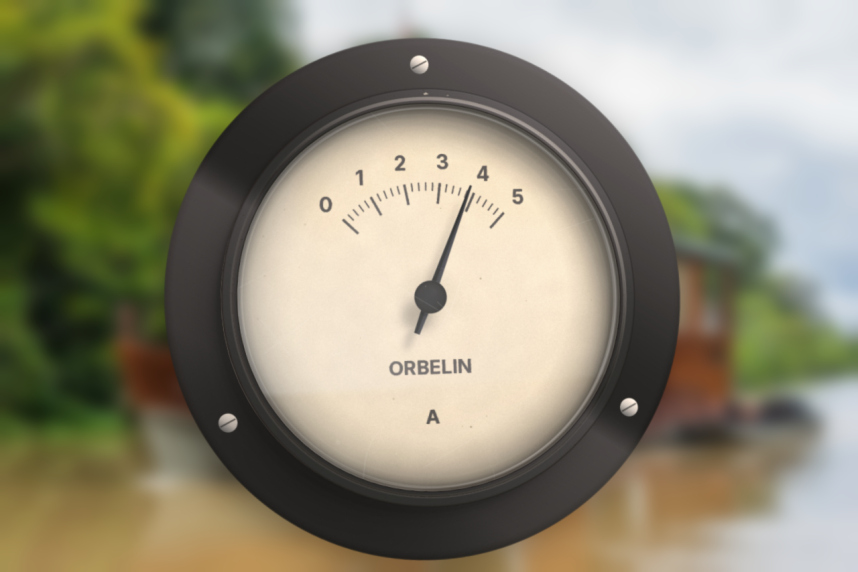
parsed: 3.8 A
